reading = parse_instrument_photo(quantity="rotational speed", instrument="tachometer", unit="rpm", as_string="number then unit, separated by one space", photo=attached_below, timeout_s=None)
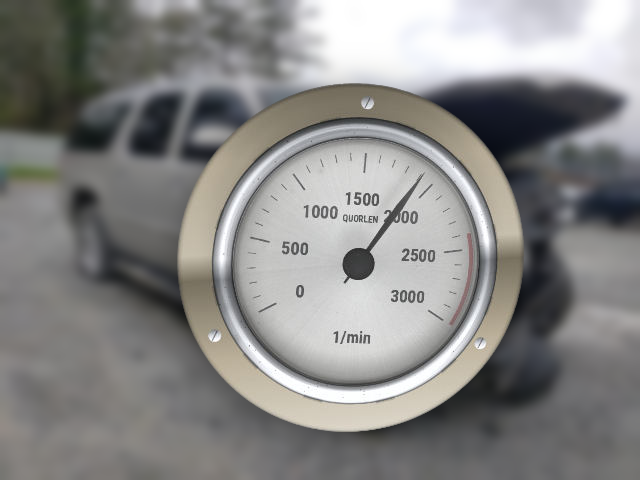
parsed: 1900 rpm
